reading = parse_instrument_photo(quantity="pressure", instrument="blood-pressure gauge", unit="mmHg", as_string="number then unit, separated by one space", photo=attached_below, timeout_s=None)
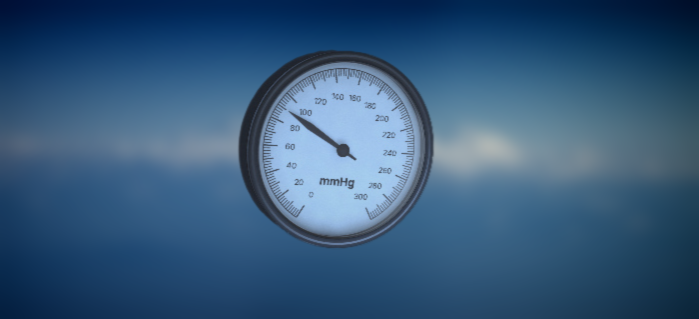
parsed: 90 mmHg
